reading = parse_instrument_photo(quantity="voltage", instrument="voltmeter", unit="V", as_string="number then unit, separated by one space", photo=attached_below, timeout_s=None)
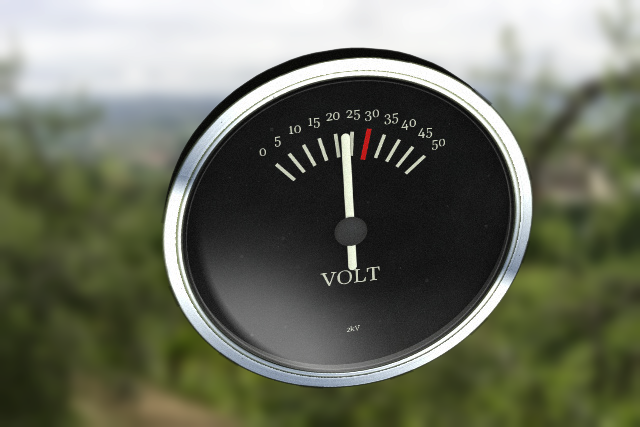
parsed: 22.5 V
